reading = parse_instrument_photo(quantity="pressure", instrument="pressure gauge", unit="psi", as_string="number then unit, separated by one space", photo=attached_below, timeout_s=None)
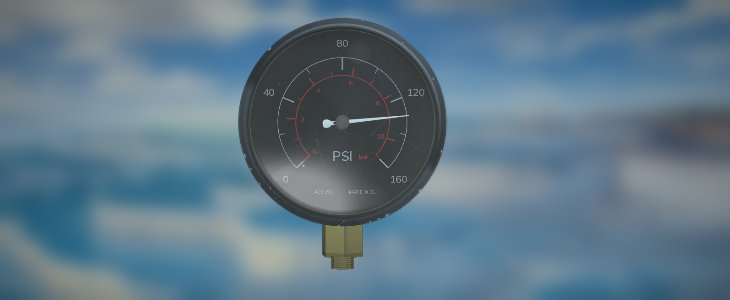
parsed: 130 psi
